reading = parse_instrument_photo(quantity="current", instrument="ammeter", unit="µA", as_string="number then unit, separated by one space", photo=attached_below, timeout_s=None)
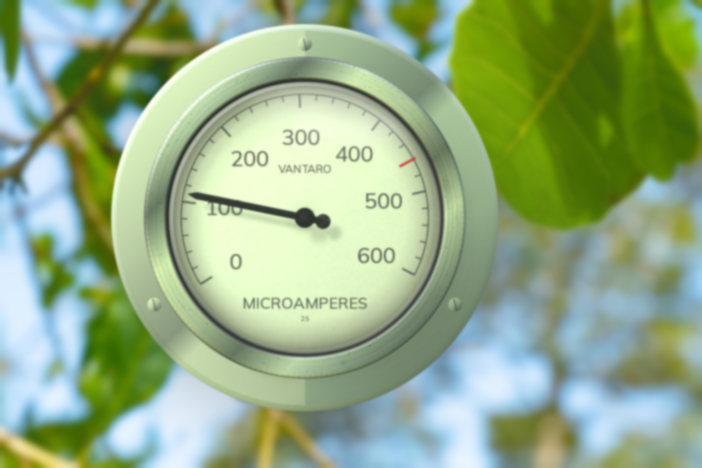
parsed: 110 µA
